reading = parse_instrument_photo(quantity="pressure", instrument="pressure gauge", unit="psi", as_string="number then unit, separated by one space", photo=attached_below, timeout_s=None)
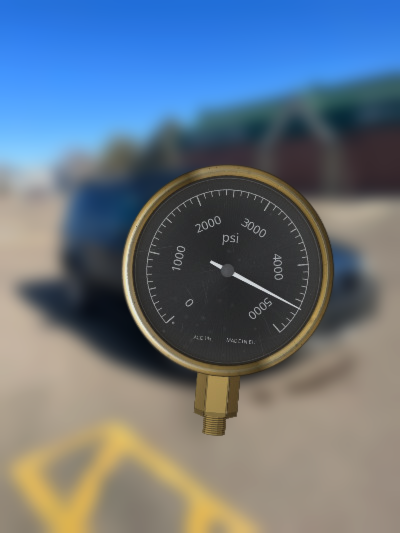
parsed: 4600 psi
